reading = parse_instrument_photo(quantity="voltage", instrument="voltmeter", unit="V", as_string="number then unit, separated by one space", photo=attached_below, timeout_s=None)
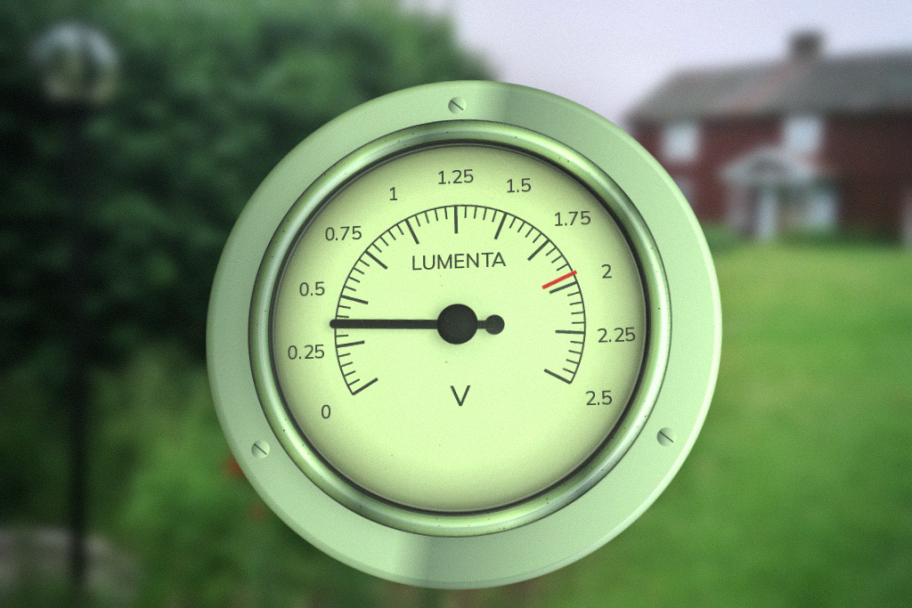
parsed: 0.35 V
